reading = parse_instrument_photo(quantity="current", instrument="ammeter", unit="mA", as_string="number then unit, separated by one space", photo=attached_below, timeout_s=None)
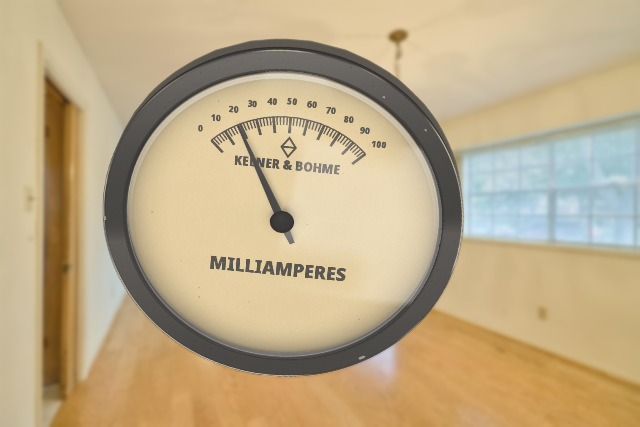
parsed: 20 mA
